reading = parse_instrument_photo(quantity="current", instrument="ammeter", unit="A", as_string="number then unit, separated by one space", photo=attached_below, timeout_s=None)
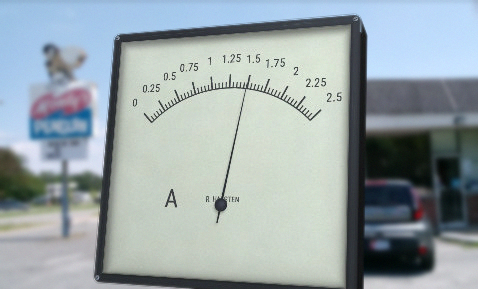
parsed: 1.5 A
